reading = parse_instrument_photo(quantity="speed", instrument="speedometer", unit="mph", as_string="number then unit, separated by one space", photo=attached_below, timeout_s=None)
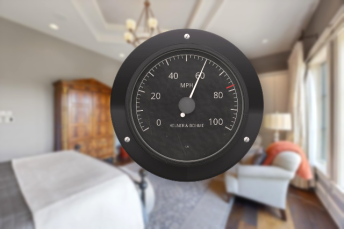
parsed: 60 mph
